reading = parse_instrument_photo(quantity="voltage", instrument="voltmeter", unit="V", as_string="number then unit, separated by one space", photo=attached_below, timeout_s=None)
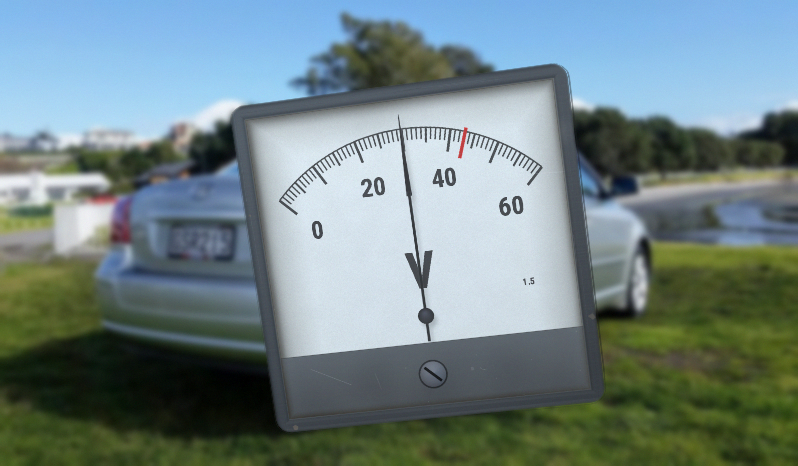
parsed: 30 V
